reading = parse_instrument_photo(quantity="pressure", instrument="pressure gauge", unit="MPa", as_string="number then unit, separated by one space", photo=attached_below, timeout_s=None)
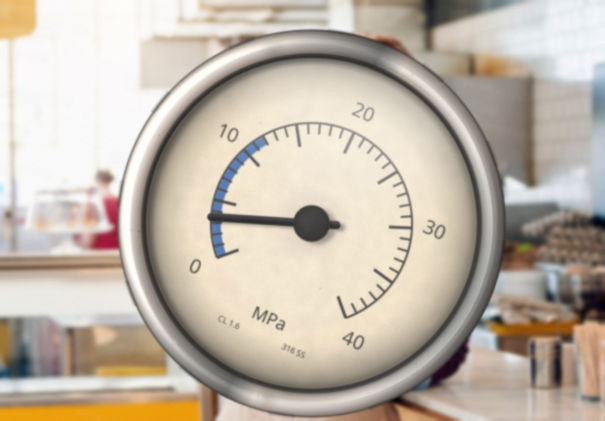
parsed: 3.5 MPa
